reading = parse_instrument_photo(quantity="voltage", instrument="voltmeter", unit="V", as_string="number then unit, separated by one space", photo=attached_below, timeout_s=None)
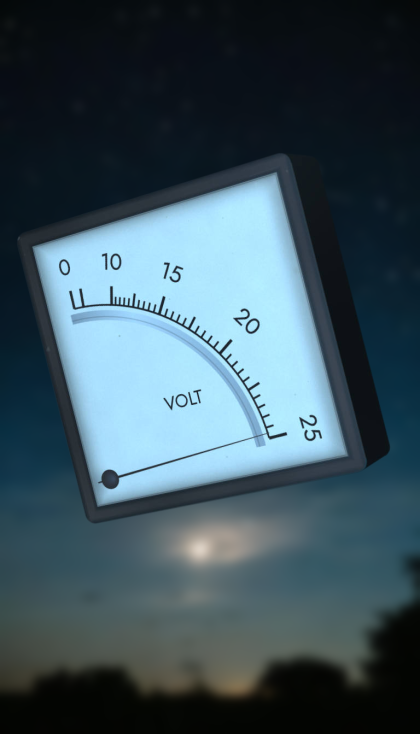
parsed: 24.75 V
